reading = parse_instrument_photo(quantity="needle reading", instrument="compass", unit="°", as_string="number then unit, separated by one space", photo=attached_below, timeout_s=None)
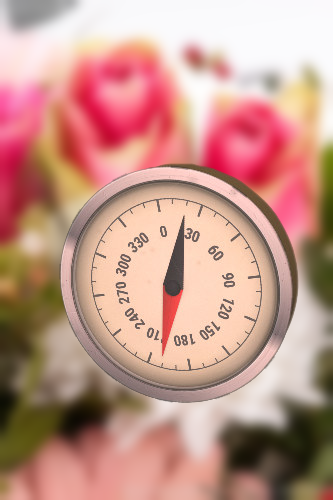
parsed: 200 °
